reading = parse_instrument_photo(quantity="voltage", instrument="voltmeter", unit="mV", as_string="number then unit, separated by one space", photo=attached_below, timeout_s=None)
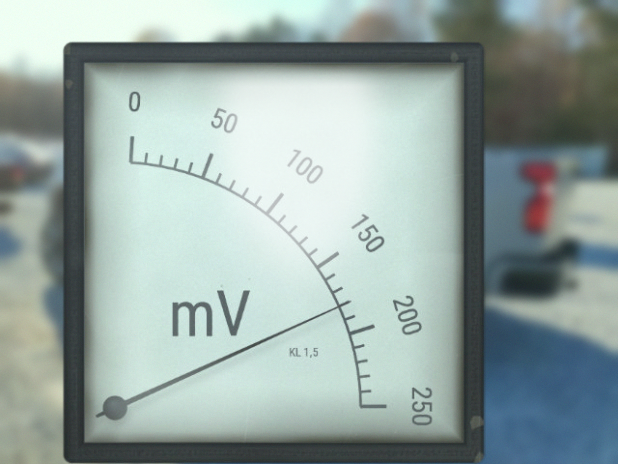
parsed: 180 mV
